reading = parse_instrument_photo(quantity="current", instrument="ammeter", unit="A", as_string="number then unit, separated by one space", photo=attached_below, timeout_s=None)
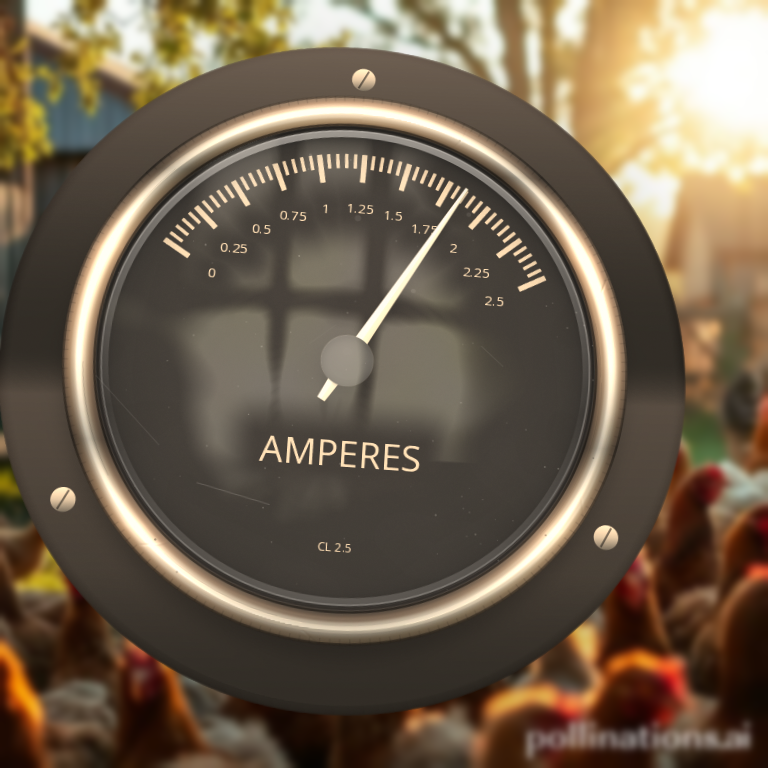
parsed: 1.85 A
